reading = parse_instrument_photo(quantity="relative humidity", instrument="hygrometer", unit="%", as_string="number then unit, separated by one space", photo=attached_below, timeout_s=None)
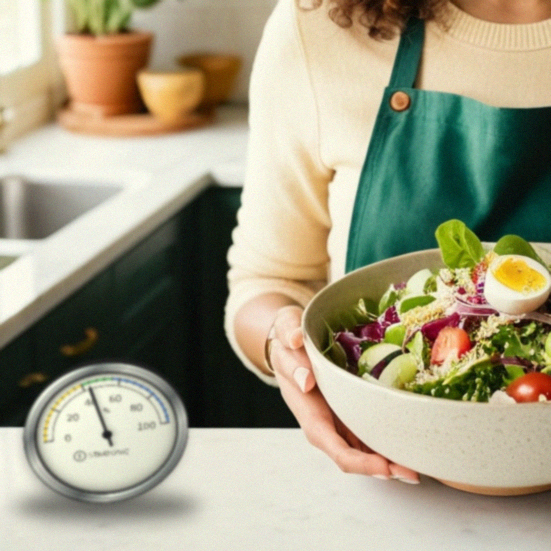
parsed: 44 %
